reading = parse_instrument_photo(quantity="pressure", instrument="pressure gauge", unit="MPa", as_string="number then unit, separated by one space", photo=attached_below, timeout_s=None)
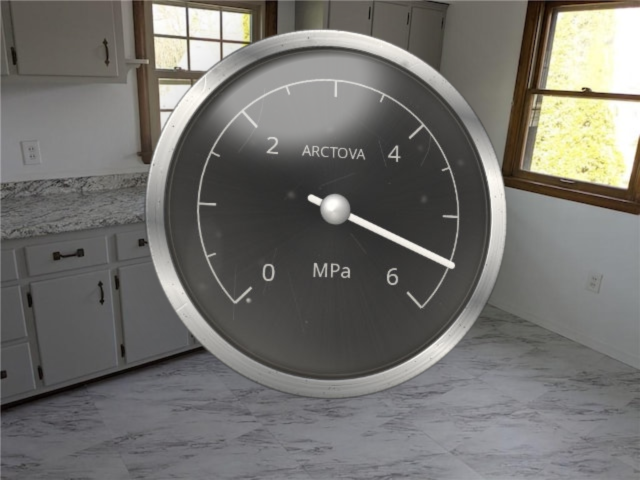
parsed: 5.5 MPa
